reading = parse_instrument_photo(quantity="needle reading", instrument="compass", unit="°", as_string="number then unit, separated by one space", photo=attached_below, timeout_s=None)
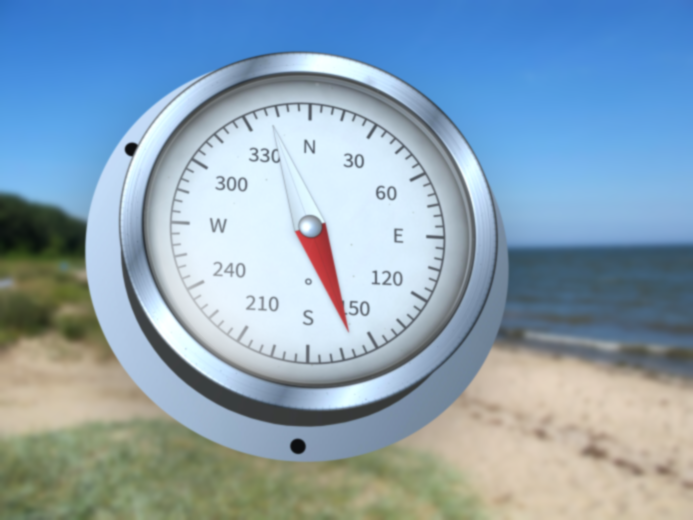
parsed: 160 °
